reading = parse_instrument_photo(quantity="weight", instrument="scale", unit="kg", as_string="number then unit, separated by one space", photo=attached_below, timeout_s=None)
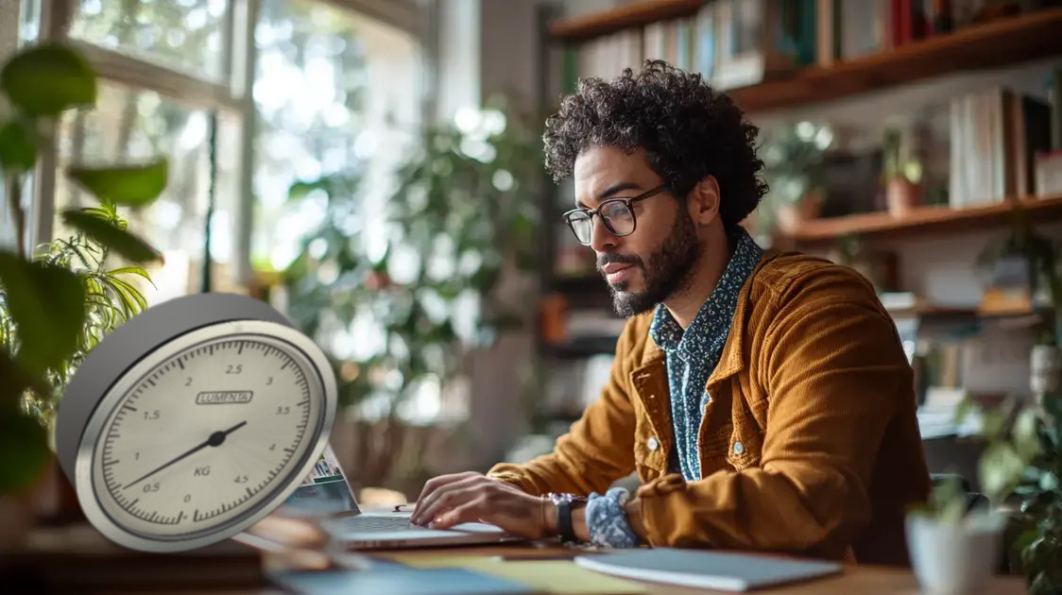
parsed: 0.75 kg
